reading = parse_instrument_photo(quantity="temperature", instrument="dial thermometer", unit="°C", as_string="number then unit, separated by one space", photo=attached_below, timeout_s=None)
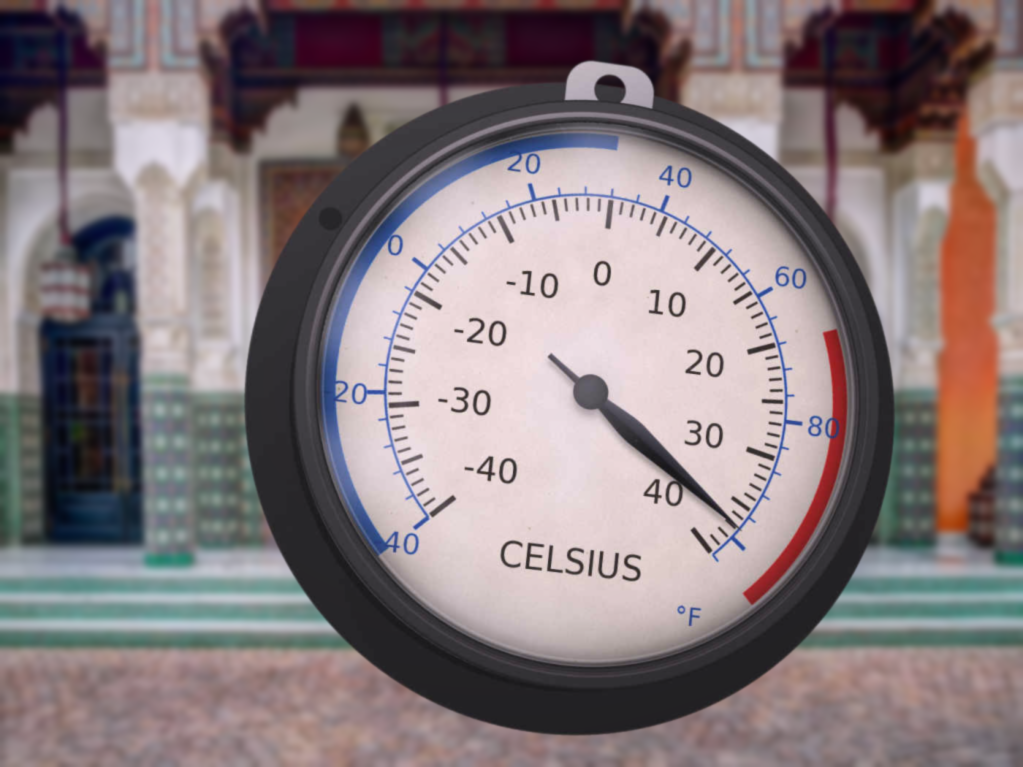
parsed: 37 °C
